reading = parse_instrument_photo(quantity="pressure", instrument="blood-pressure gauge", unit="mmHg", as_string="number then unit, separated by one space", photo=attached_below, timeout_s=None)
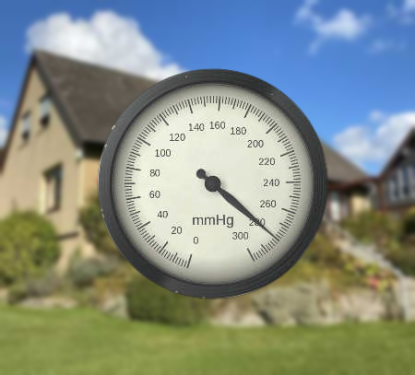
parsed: 280 mmHg
